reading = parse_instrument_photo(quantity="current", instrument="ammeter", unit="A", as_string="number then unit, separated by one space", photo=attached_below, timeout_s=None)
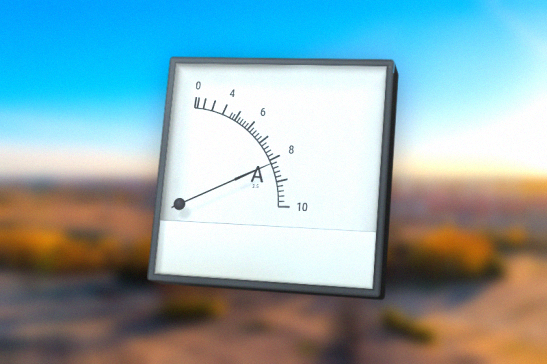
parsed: 8.2 A
